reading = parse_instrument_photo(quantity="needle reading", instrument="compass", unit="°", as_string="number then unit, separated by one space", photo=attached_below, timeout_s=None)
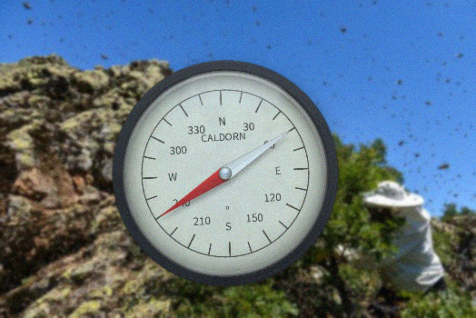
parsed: 240 °
